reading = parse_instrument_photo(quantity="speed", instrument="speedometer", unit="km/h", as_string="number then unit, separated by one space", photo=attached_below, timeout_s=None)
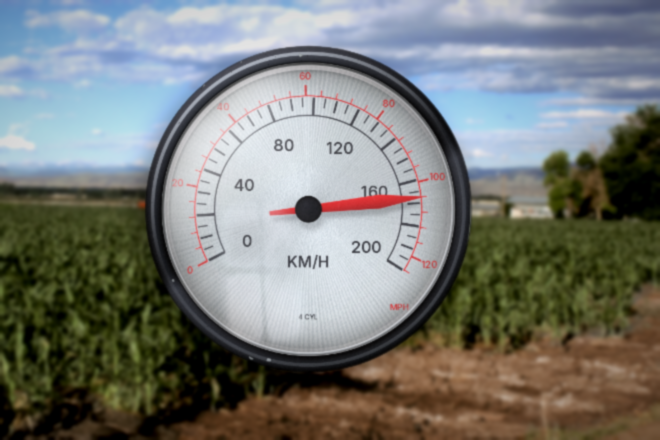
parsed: 167.5 km/h
